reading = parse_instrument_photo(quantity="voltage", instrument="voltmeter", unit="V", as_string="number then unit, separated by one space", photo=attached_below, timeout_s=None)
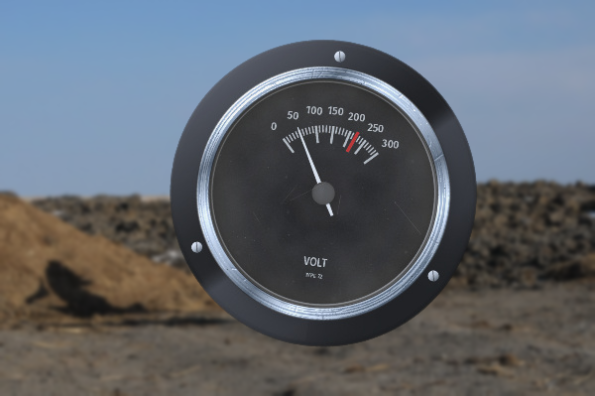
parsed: 50 V
